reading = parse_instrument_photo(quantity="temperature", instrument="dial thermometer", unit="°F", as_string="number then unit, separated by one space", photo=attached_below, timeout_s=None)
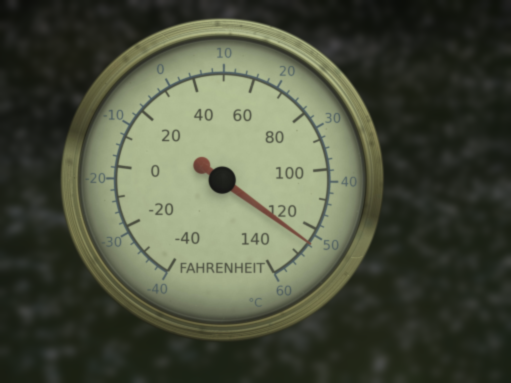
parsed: 125 °F
